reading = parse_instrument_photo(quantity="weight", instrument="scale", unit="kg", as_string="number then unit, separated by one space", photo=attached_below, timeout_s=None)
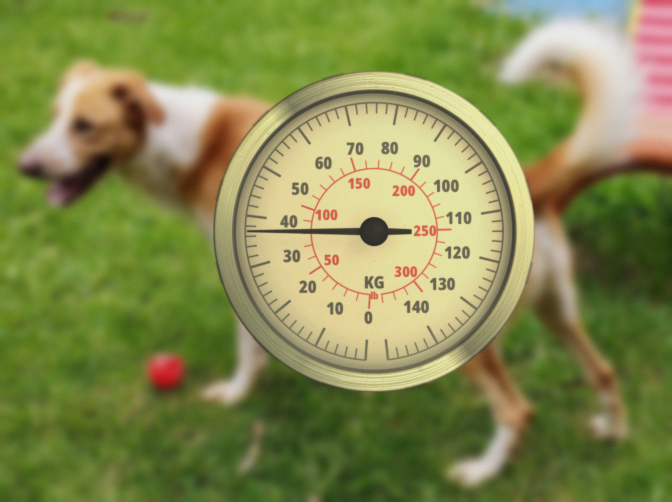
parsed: 37 kg
